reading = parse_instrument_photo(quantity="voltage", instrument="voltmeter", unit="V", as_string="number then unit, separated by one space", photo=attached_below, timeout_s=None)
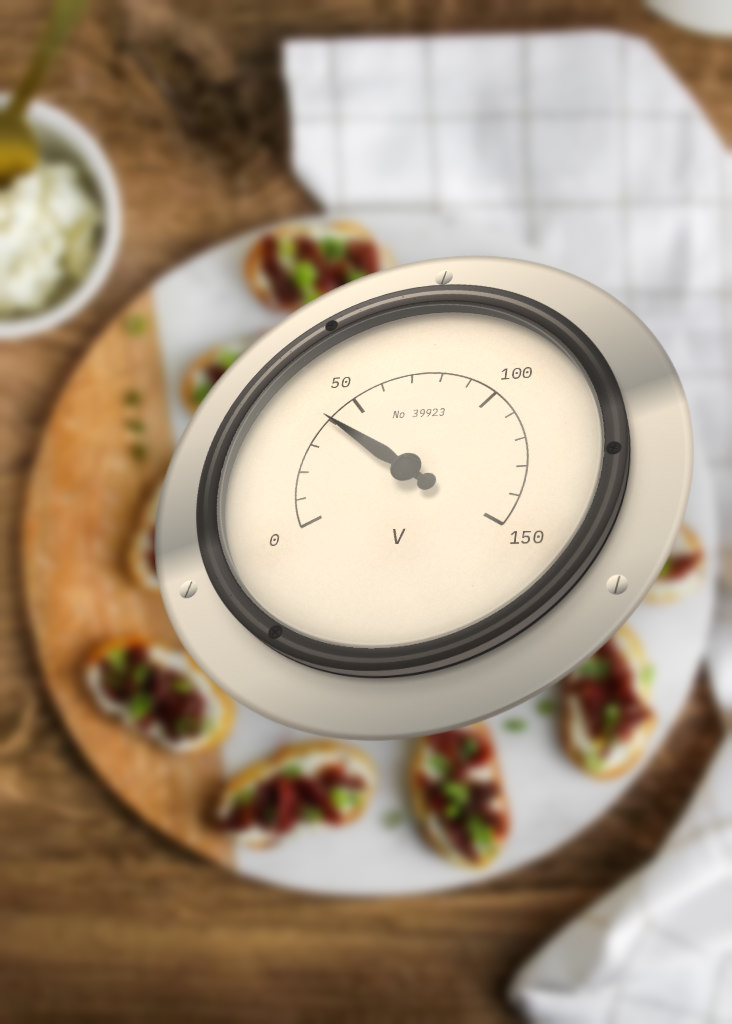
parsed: 40 V
